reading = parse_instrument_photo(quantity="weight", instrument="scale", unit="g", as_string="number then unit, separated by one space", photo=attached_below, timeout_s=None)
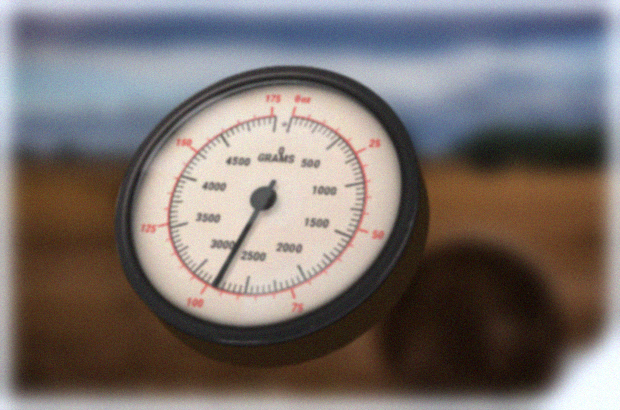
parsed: 2750 g
